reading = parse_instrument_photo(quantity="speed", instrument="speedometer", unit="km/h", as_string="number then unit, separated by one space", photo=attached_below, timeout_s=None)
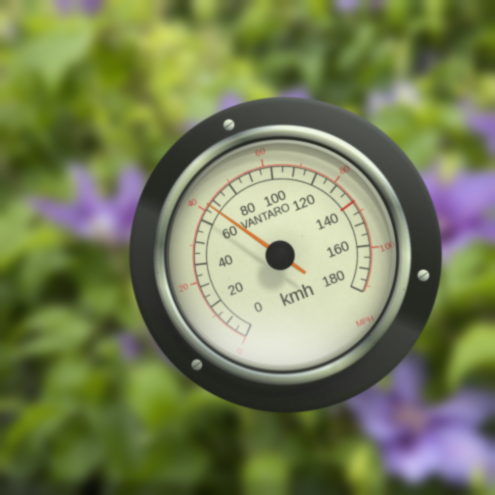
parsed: 67.5 km/h
